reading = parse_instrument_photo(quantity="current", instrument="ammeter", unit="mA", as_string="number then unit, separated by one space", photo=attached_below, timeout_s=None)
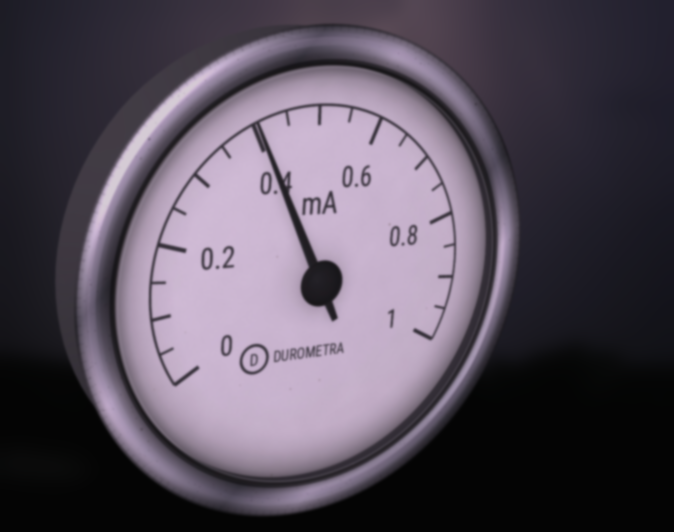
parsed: 0.4 mA
